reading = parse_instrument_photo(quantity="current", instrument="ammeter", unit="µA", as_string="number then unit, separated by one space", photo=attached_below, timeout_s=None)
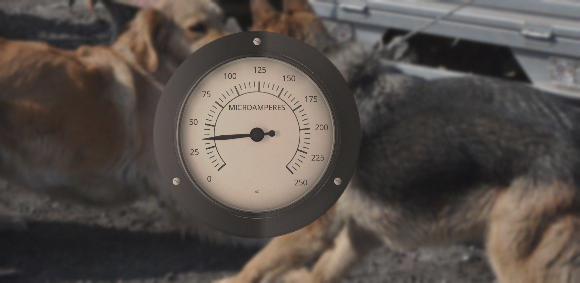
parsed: 35 µA
